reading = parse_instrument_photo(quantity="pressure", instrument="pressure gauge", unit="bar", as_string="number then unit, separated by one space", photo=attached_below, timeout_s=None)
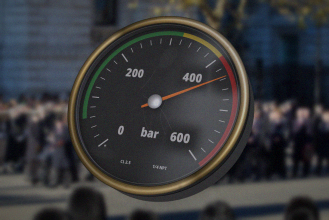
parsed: 440 bar
